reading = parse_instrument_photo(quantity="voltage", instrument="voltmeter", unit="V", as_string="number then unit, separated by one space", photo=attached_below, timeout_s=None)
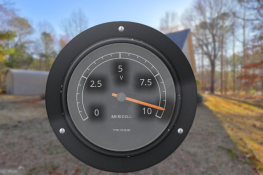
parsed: 9.5 V
